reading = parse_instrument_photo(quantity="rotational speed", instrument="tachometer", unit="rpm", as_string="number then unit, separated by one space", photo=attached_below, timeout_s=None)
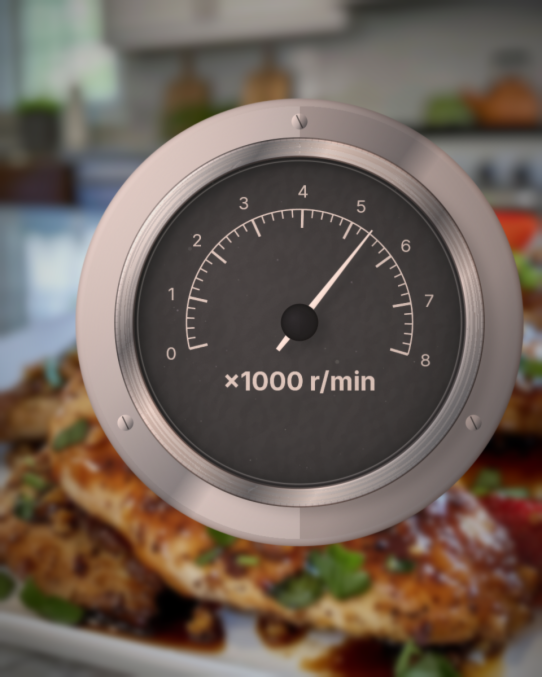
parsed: 5400 rpm
